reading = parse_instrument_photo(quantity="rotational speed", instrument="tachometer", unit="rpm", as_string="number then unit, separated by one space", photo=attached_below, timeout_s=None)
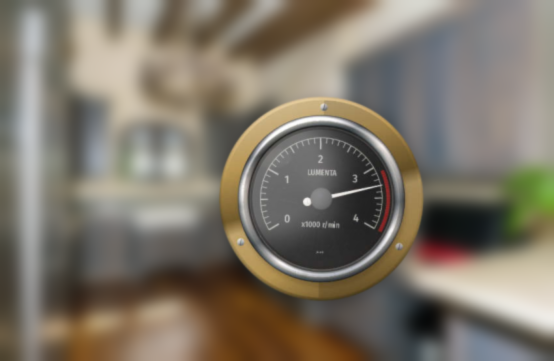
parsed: 3300 rpm
